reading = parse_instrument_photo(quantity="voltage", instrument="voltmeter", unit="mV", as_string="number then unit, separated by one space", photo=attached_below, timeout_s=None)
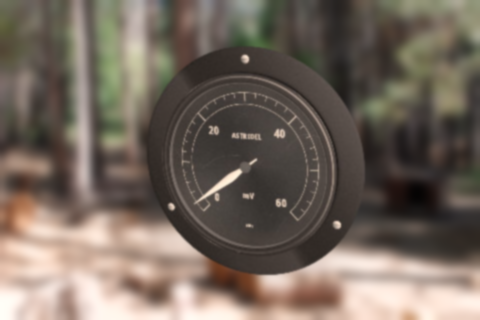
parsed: 2 mV
